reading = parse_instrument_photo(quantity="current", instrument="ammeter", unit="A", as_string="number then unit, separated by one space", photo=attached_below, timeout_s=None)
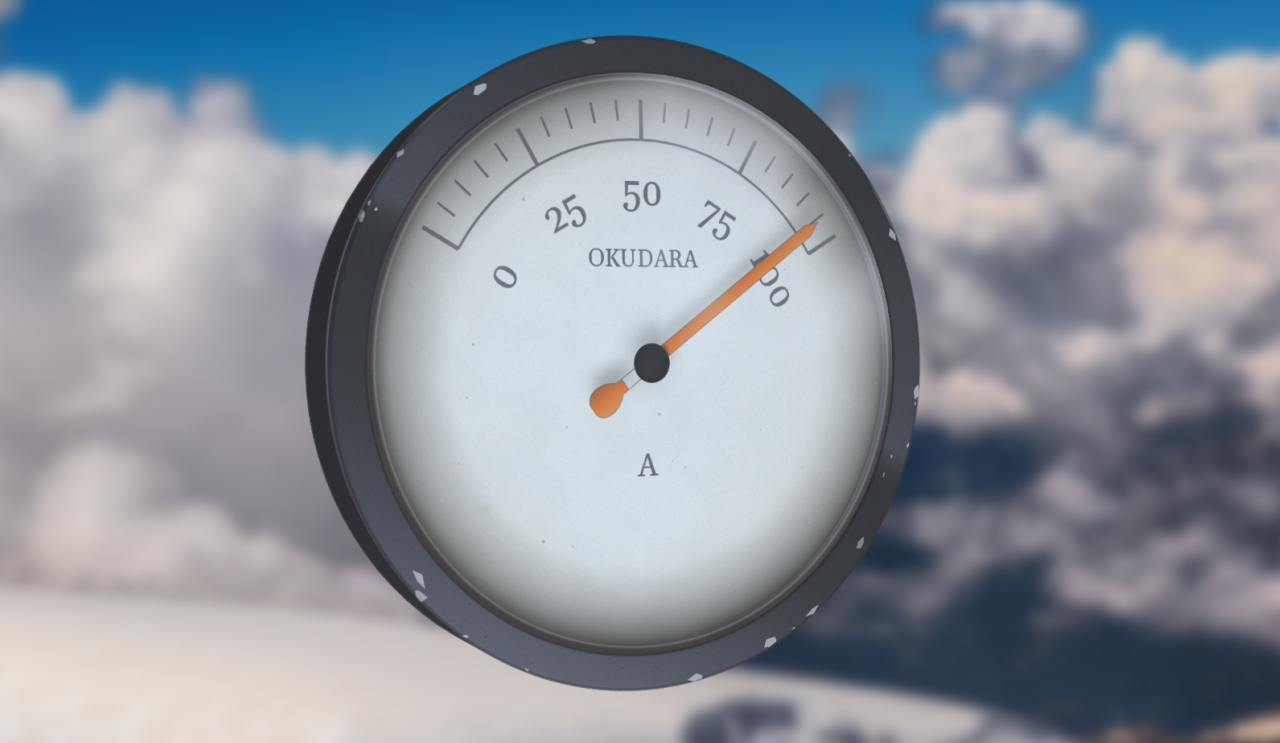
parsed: 95 A
